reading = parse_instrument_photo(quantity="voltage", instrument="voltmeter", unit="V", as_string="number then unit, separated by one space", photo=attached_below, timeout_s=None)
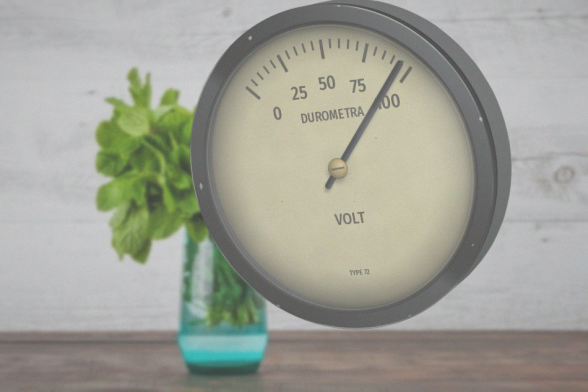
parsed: 95 V
